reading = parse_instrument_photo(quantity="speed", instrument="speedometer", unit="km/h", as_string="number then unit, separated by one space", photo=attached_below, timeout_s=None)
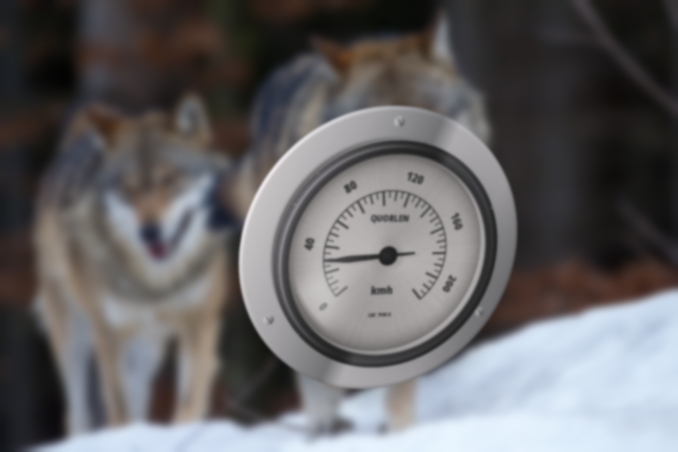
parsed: 30 km/h
